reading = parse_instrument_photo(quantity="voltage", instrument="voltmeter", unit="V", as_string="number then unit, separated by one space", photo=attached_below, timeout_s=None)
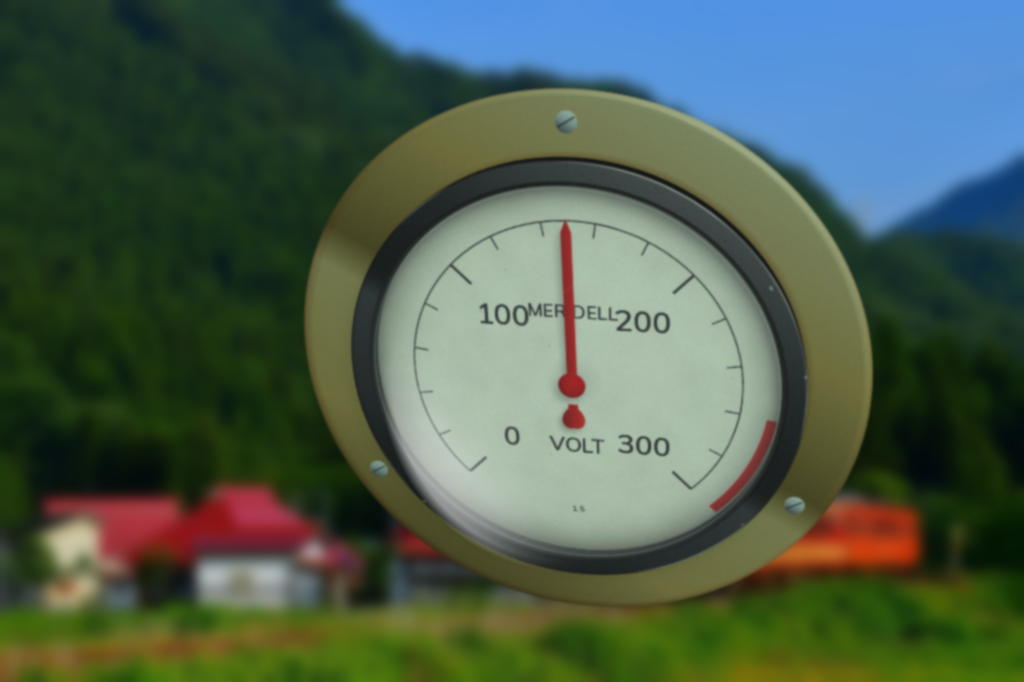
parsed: 150 V
